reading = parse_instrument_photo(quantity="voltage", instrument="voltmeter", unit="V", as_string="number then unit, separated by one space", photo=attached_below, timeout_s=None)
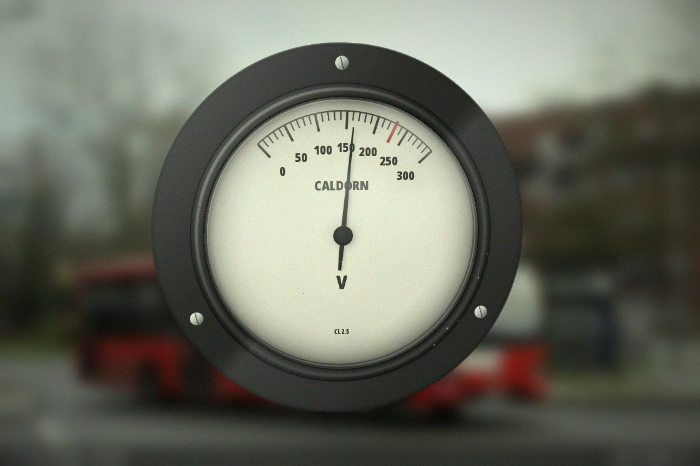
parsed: 160 V
